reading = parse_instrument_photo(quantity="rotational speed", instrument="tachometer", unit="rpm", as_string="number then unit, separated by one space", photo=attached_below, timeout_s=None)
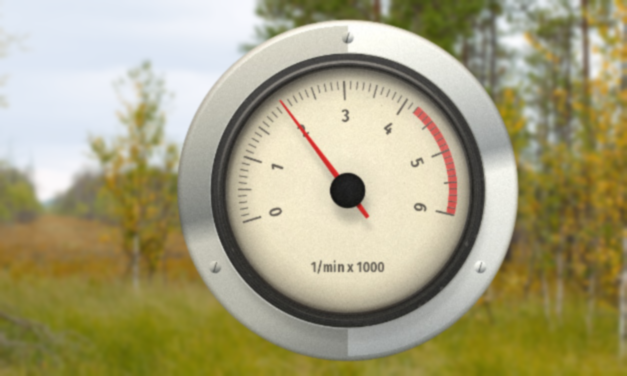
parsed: 2000 rpm
